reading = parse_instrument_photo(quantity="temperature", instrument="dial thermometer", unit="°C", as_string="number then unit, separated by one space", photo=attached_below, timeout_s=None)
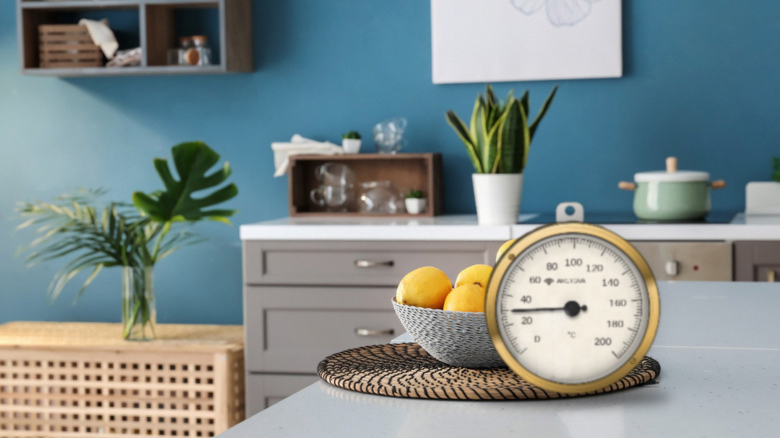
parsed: 30 °C
